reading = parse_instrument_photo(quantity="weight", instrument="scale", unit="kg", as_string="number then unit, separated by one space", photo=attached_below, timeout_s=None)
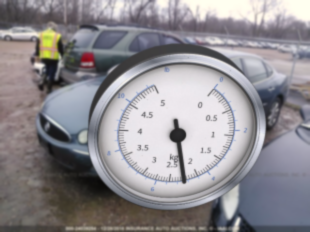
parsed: 2.25 kg
